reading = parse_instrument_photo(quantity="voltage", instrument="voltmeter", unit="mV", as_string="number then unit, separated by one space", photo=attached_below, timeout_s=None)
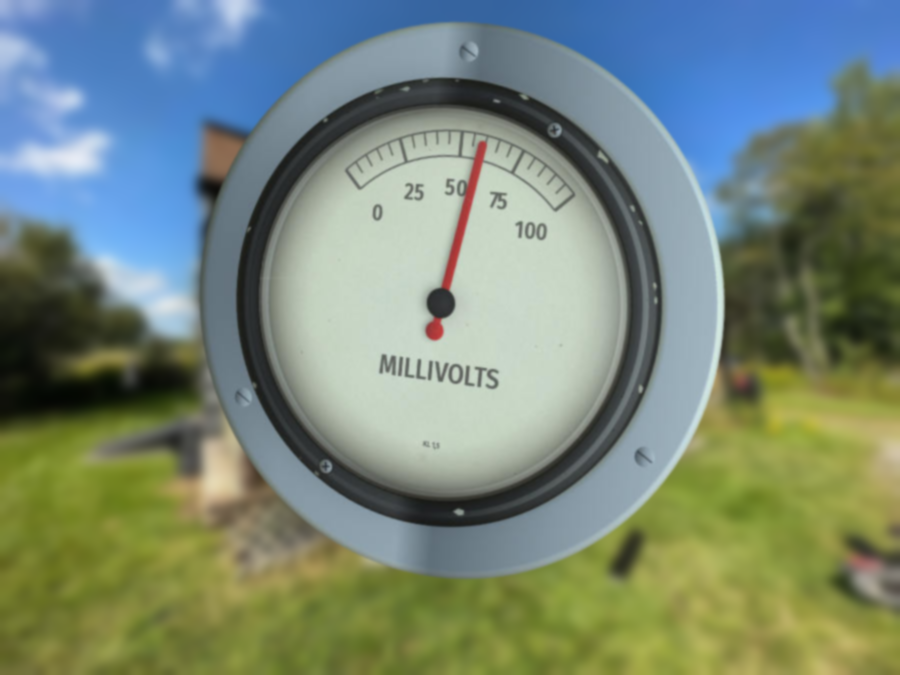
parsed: 60 mV
